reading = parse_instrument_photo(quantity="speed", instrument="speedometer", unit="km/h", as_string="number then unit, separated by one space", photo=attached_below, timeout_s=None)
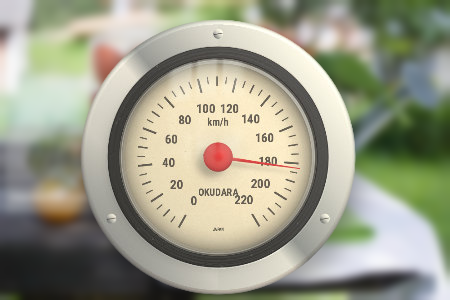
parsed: 182.5 km/h
